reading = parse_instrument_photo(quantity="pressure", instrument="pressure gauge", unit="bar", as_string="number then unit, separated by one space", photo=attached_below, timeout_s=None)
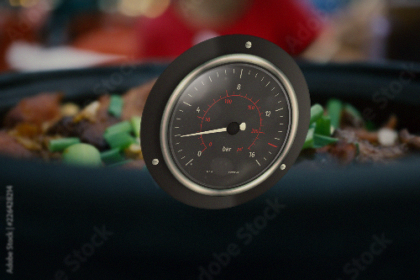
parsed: 2 bar
